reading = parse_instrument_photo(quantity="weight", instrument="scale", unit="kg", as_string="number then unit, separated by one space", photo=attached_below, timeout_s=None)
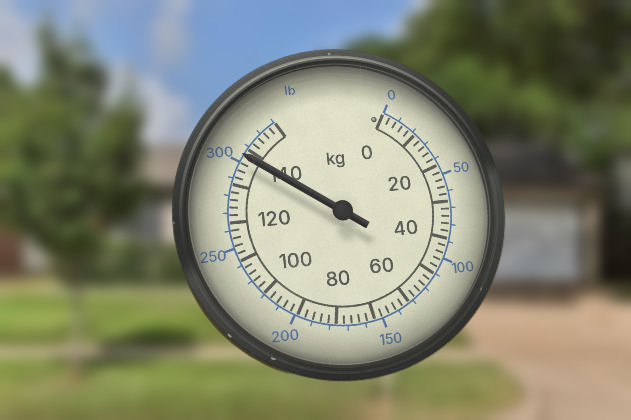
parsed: 138 kg
